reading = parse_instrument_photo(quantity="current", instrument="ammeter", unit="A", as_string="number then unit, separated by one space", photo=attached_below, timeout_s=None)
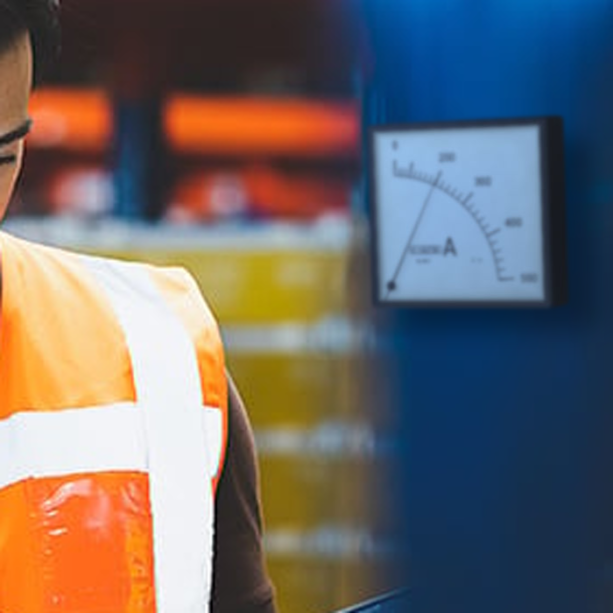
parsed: 200 A
